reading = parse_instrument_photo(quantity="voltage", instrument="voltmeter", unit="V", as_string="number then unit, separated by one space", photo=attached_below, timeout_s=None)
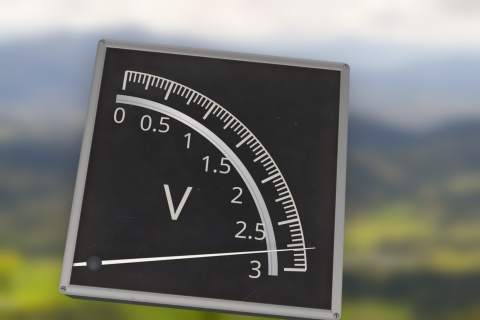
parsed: 2.8 V
